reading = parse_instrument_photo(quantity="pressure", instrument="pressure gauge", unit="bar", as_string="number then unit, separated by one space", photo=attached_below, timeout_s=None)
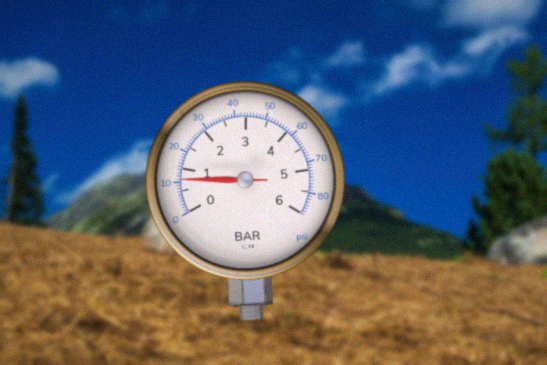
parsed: 0.75 bar
